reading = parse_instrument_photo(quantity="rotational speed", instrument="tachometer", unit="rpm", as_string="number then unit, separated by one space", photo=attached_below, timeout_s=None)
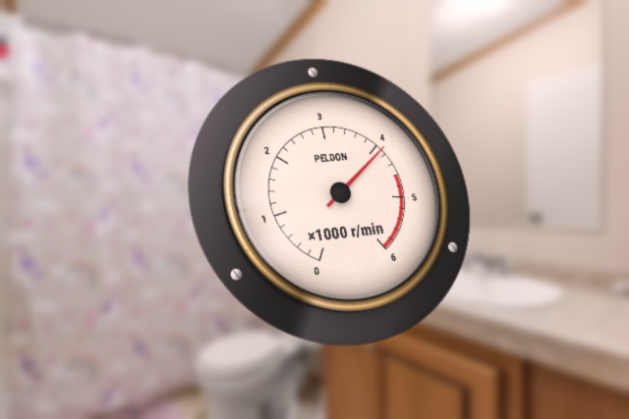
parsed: 4100 rpm
